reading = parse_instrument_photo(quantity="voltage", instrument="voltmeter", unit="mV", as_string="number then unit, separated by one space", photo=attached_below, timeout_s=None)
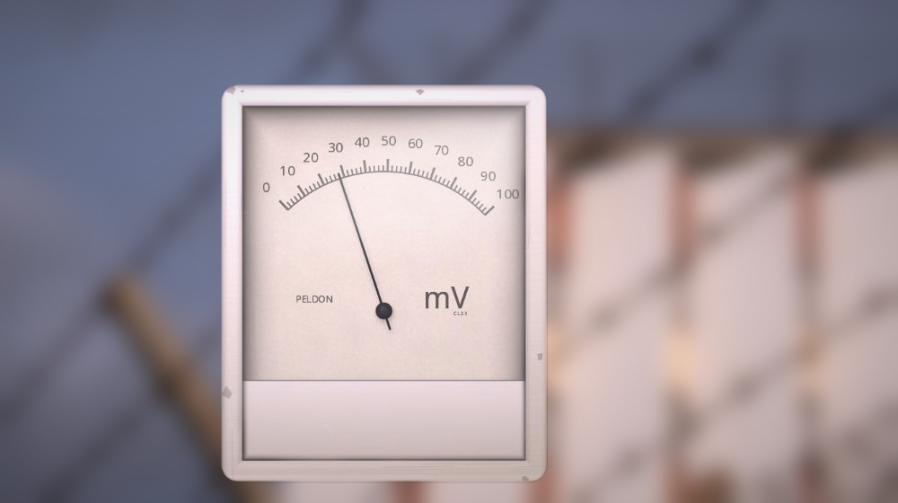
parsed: 28 mV
